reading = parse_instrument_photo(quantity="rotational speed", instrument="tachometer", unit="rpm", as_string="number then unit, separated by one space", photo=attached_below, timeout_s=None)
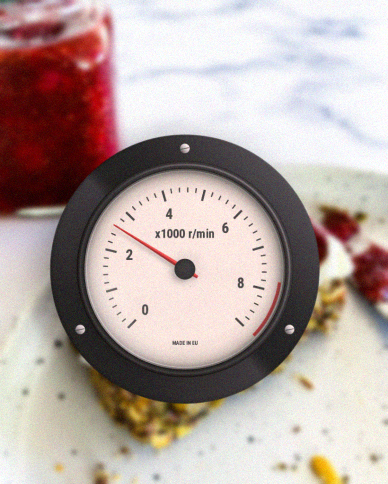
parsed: 2600 rpm
